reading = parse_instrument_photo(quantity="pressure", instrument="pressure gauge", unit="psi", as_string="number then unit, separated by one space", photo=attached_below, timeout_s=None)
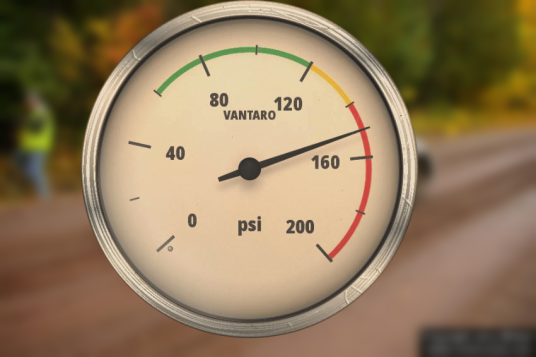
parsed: 150 psi
